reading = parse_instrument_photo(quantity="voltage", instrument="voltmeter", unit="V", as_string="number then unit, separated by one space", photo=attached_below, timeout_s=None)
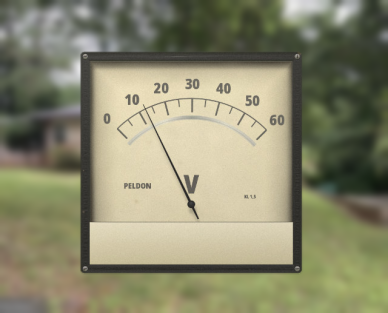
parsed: 12.5 V
